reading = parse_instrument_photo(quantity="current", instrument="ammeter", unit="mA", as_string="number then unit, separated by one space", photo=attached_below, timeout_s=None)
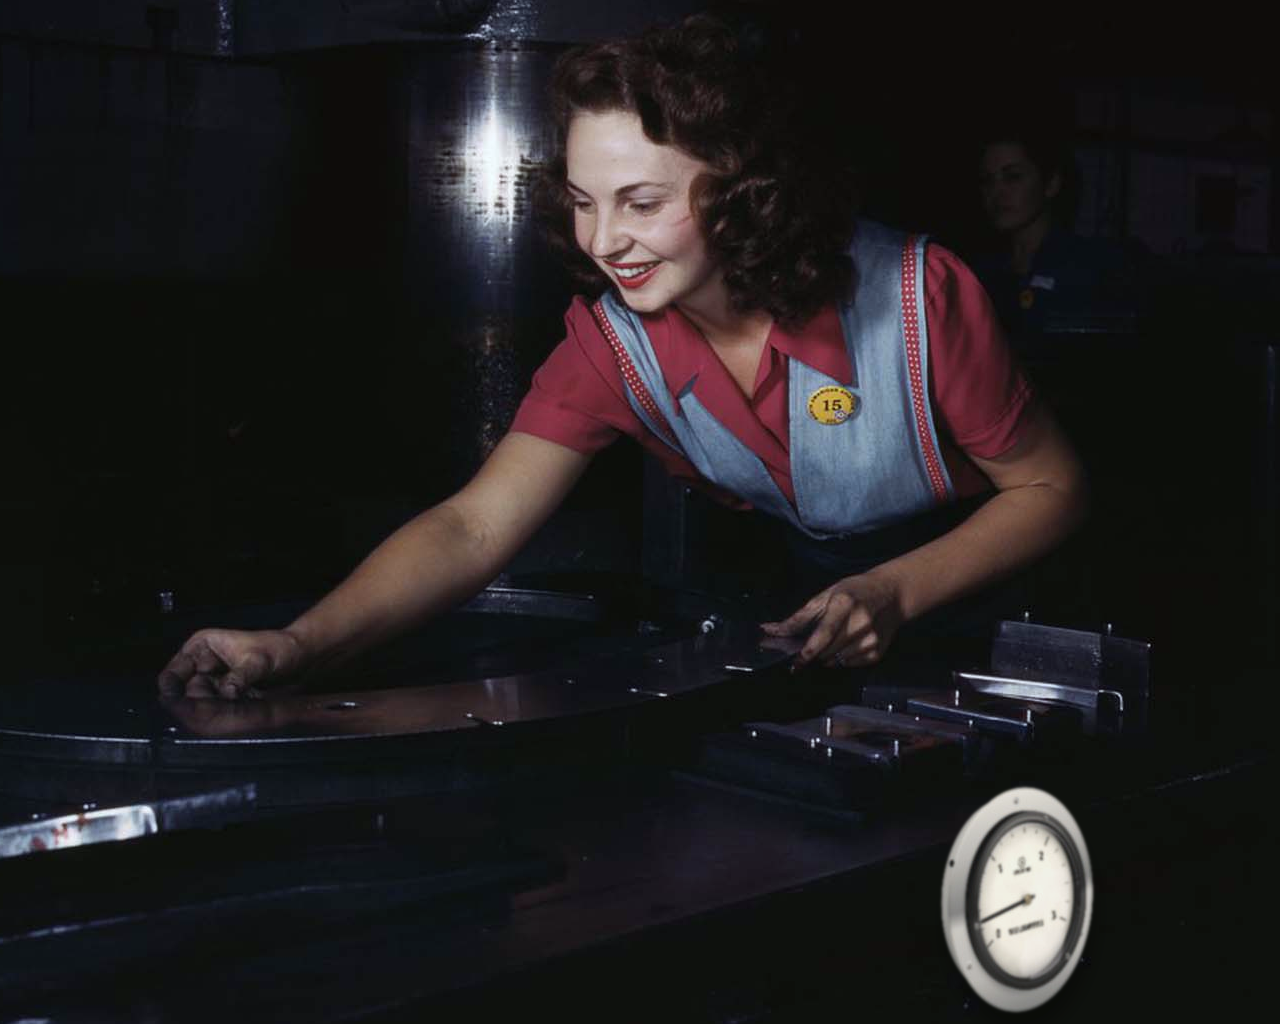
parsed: 0.3 mA
